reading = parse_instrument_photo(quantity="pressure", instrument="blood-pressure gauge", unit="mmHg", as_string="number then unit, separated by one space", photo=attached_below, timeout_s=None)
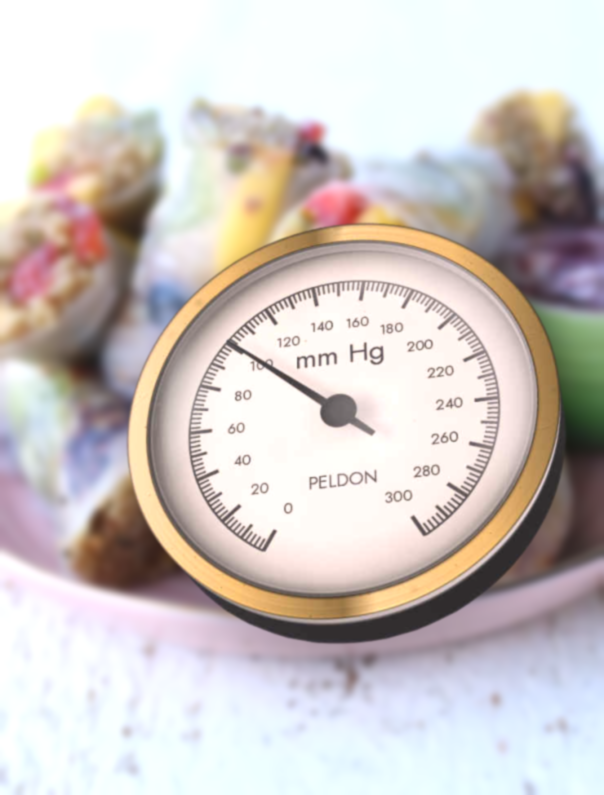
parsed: 100 mmHg
